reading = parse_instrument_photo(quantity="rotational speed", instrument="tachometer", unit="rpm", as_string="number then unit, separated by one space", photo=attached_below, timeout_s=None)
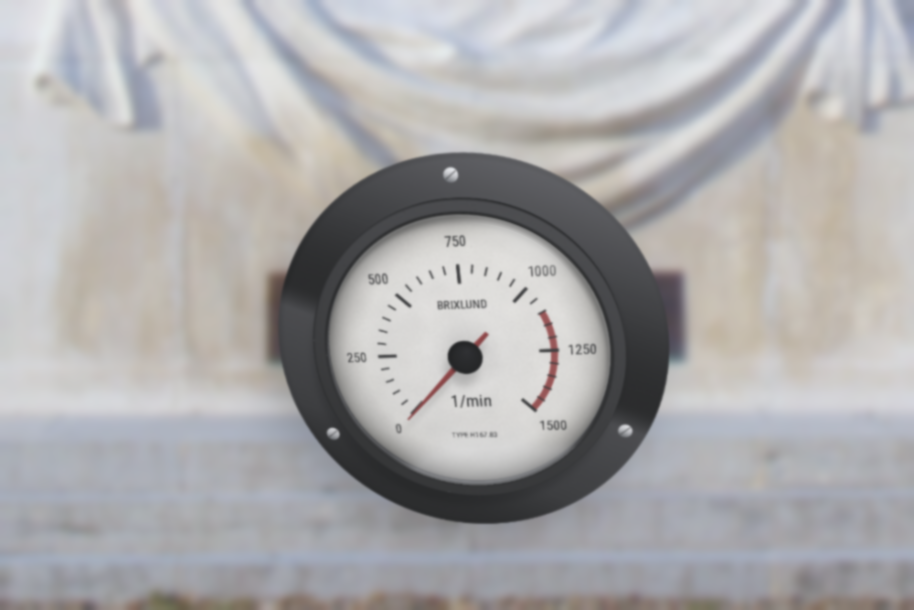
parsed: 0 rpm
